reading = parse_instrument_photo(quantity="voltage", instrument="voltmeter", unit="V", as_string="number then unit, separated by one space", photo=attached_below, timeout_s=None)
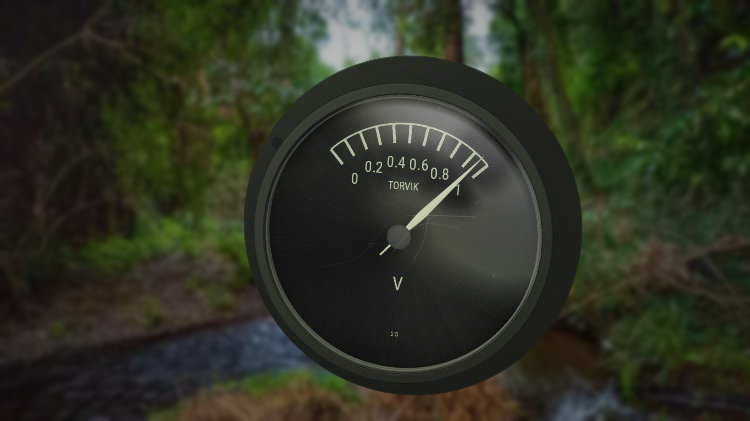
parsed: 0.95 V
